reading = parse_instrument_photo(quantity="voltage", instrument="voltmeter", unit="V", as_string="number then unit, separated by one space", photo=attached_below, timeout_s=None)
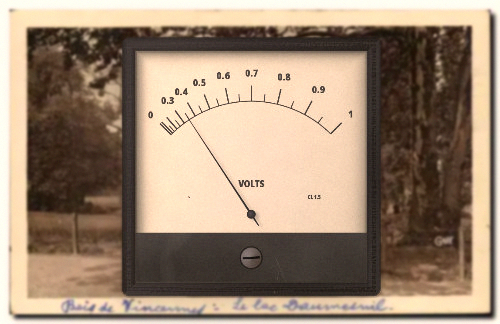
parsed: 0.35 V
